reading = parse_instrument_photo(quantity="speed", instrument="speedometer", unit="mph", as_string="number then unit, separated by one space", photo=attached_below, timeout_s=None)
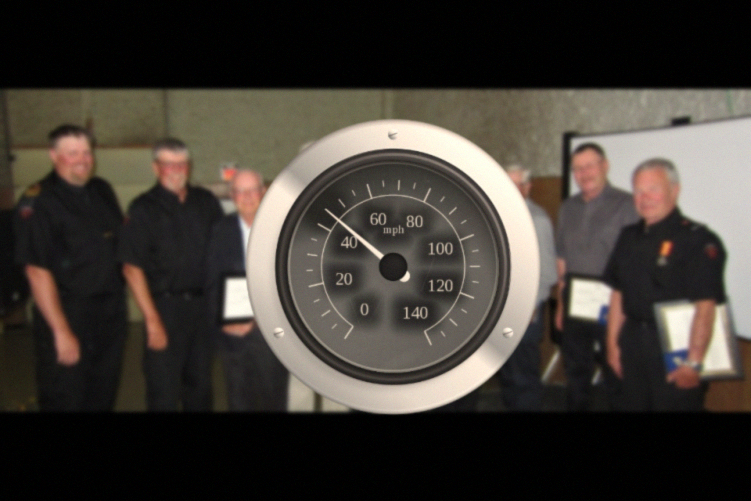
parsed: 45 mph
